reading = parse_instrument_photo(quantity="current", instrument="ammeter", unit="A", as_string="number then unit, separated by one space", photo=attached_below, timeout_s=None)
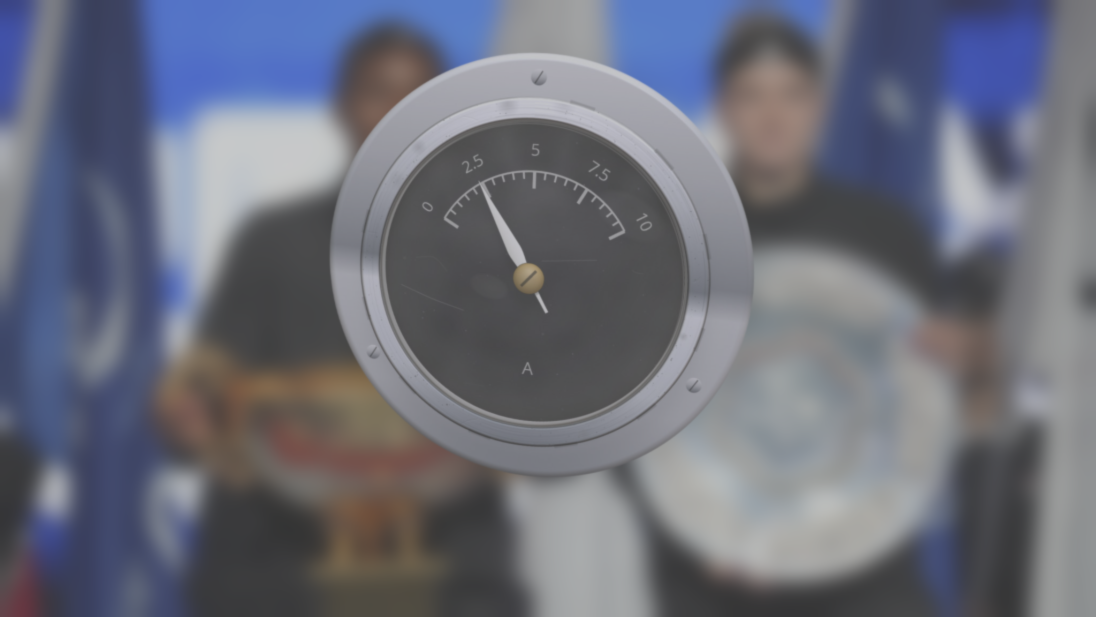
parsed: 2.5 A
